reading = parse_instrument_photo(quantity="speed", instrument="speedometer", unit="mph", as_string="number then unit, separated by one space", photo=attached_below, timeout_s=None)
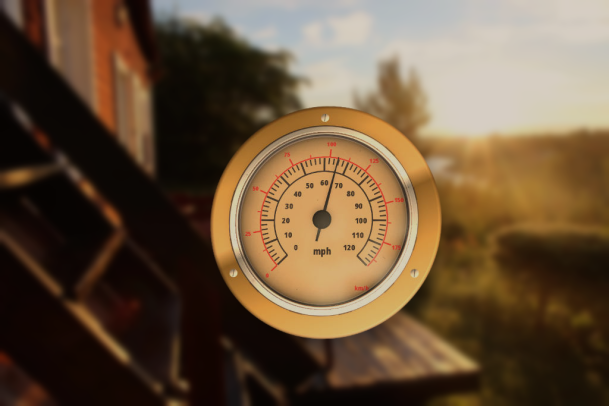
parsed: 66 mph
